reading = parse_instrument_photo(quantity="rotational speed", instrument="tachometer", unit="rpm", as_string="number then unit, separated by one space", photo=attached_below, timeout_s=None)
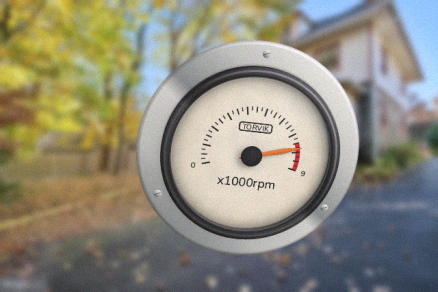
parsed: 7750 rpm
